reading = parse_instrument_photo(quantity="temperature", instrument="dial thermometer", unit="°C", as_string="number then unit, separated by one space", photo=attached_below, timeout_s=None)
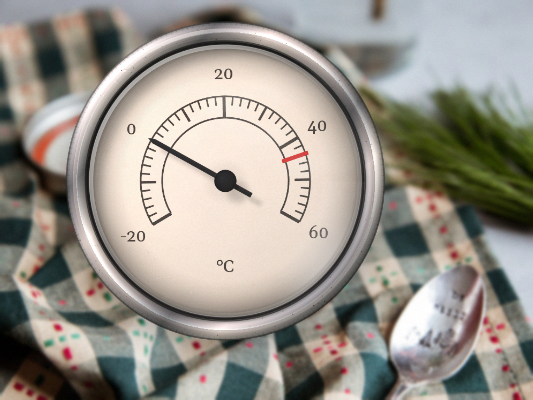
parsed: 0 °C
